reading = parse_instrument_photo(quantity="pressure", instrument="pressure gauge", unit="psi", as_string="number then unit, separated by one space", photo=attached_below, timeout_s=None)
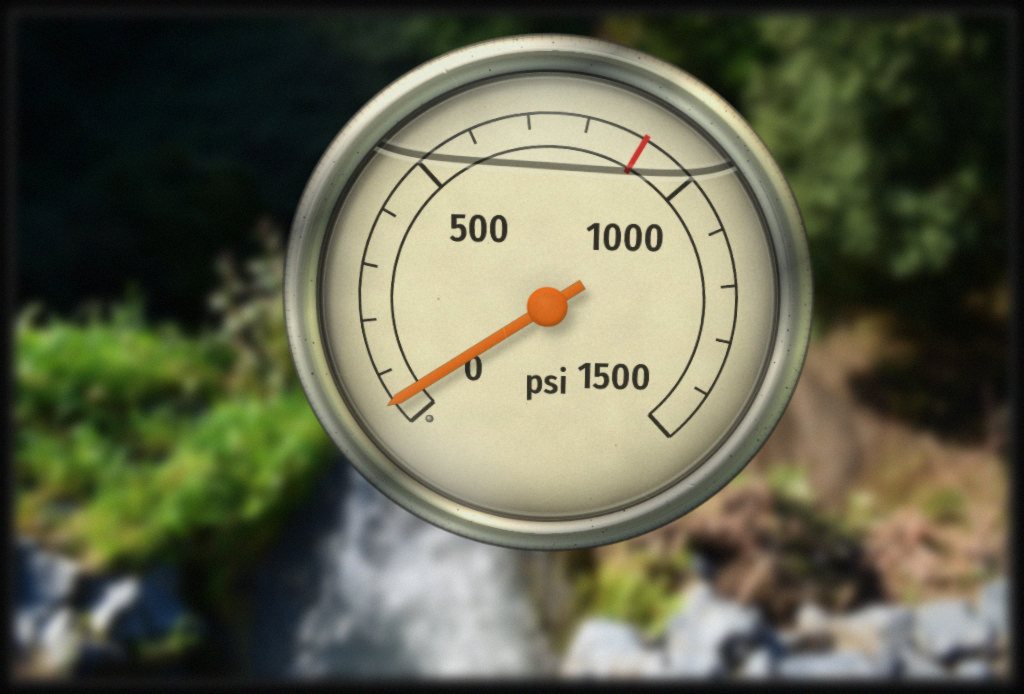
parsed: 50 psi
